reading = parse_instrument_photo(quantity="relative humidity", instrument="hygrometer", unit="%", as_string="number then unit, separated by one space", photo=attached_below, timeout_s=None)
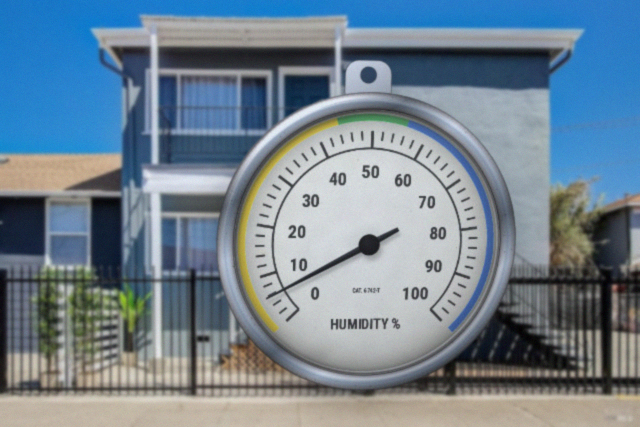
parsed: 6 %
